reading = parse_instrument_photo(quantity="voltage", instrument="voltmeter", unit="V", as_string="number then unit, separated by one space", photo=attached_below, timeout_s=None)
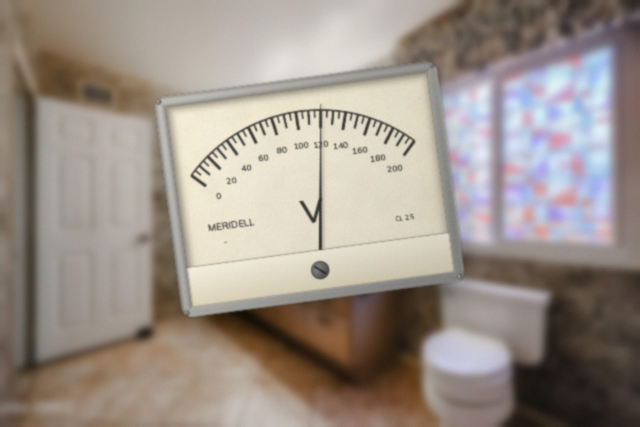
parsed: 120 V
